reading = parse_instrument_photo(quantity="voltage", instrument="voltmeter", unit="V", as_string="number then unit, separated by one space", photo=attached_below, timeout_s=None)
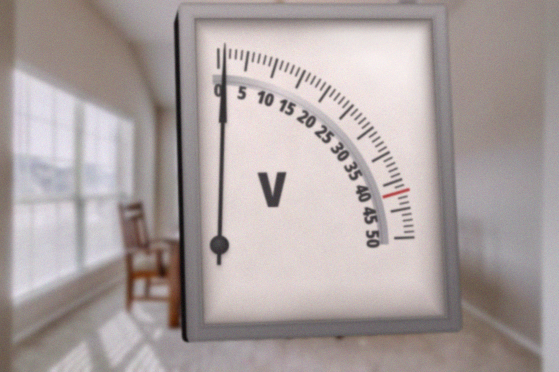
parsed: 1 V
